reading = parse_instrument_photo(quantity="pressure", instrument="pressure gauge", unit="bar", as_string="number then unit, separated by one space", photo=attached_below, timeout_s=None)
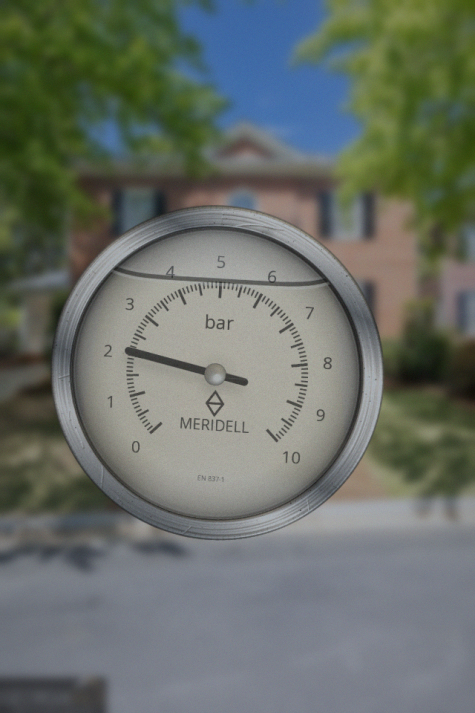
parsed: 2.1 bar
